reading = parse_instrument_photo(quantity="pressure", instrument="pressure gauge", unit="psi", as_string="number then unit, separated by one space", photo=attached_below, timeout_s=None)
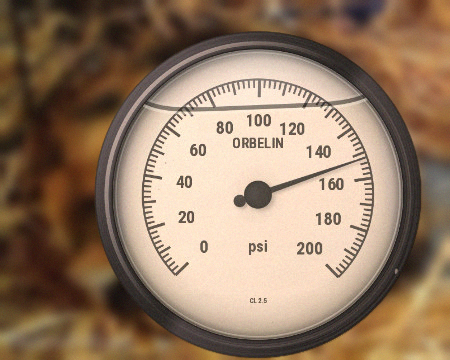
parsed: 152 psi
